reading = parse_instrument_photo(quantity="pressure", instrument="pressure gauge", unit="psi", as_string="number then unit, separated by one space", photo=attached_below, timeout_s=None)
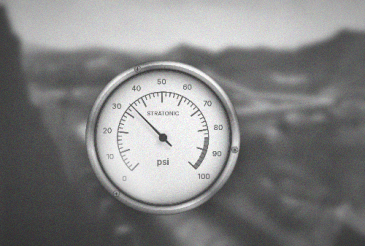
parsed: 34 psi
